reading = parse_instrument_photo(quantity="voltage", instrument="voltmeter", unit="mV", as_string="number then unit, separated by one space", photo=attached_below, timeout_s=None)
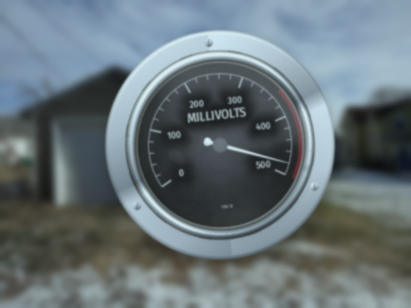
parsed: 480 mV
